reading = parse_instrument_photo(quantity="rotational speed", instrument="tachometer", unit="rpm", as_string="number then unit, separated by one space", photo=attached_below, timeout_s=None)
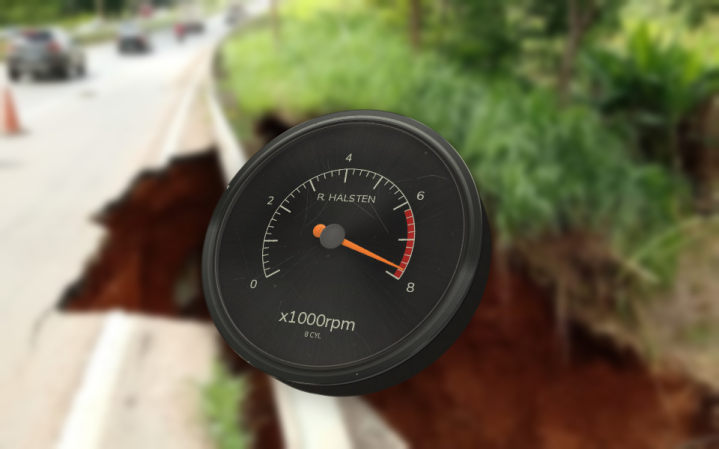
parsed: 7800 rpm
